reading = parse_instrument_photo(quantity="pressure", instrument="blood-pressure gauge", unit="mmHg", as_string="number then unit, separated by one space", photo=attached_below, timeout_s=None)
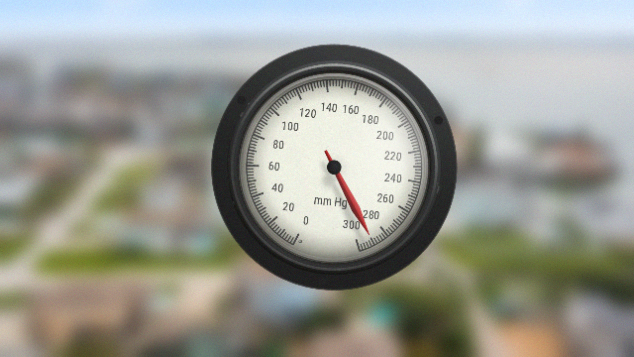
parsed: 290 mmHg
